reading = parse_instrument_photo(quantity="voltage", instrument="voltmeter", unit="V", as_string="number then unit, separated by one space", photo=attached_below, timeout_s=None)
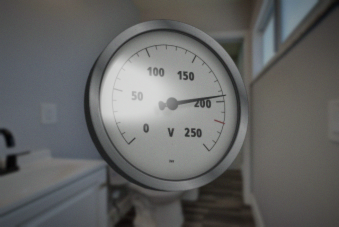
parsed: 195 V
